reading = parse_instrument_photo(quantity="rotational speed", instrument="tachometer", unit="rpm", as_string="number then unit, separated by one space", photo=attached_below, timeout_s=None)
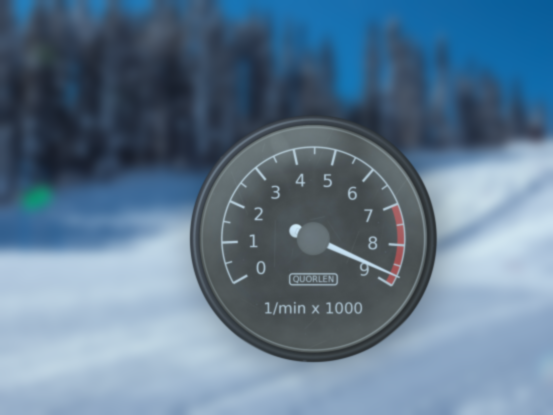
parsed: 8750 rpm
